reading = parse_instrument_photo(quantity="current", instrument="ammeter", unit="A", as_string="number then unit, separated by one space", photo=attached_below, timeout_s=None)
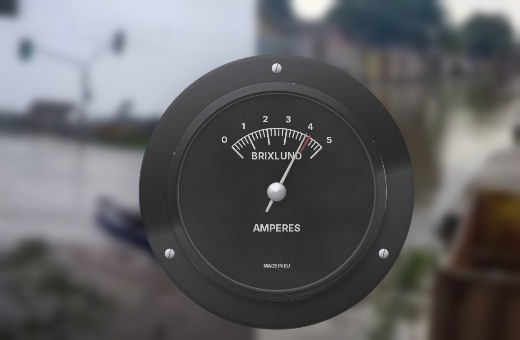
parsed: 4 A
